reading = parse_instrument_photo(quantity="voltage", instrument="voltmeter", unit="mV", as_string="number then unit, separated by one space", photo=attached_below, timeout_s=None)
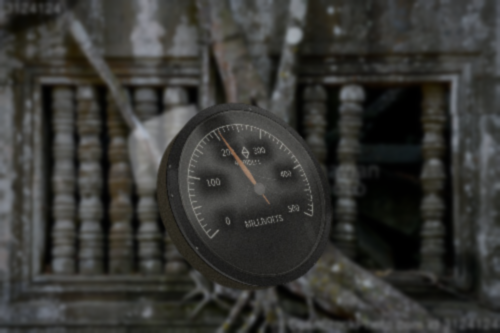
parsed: 200 mV
